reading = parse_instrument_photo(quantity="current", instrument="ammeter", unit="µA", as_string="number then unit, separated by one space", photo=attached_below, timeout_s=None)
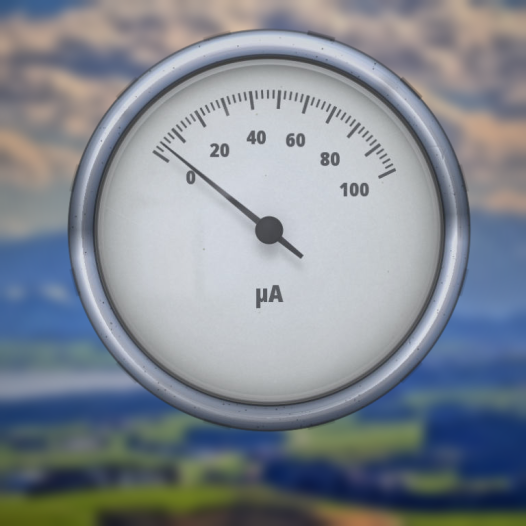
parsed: 4 µA
